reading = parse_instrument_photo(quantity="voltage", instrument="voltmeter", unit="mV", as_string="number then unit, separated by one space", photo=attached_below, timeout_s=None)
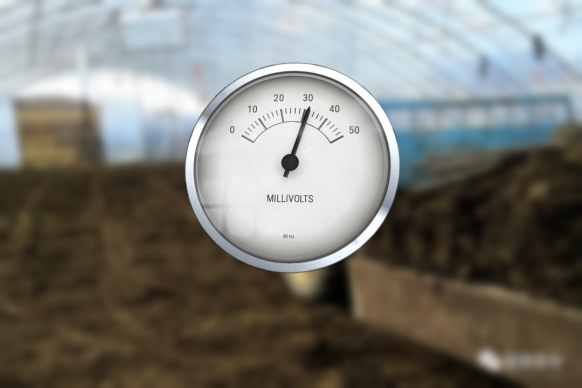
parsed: 32 mV
